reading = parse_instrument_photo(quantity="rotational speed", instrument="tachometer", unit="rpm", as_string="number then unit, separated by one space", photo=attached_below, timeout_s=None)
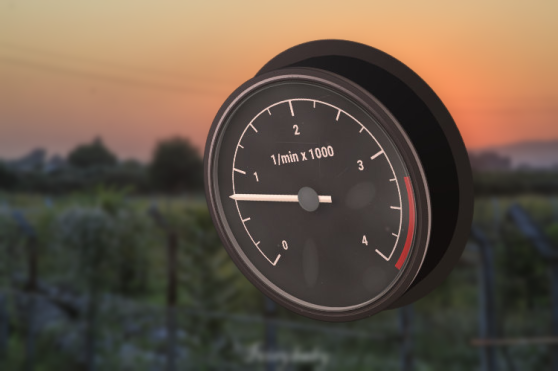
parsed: 750 rpm
